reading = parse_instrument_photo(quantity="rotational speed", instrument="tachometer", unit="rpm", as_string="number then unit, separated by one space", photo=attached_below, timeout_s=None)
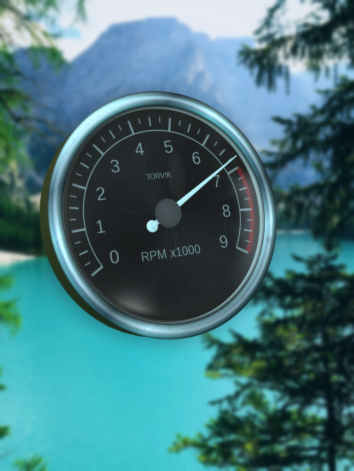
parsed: 6750 rpm
